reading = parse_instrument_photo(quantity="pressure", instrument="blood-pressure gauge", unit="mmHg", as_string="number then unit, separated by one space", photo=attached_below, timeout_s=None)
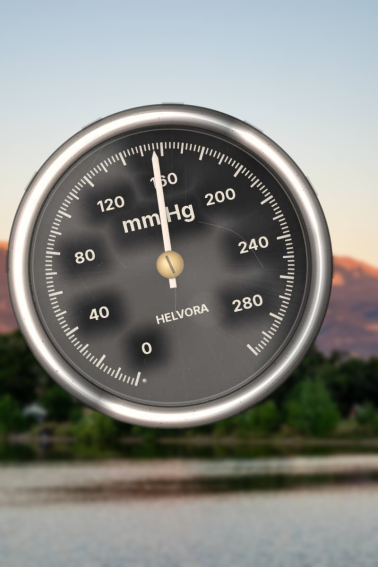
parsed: 156 mmHg
